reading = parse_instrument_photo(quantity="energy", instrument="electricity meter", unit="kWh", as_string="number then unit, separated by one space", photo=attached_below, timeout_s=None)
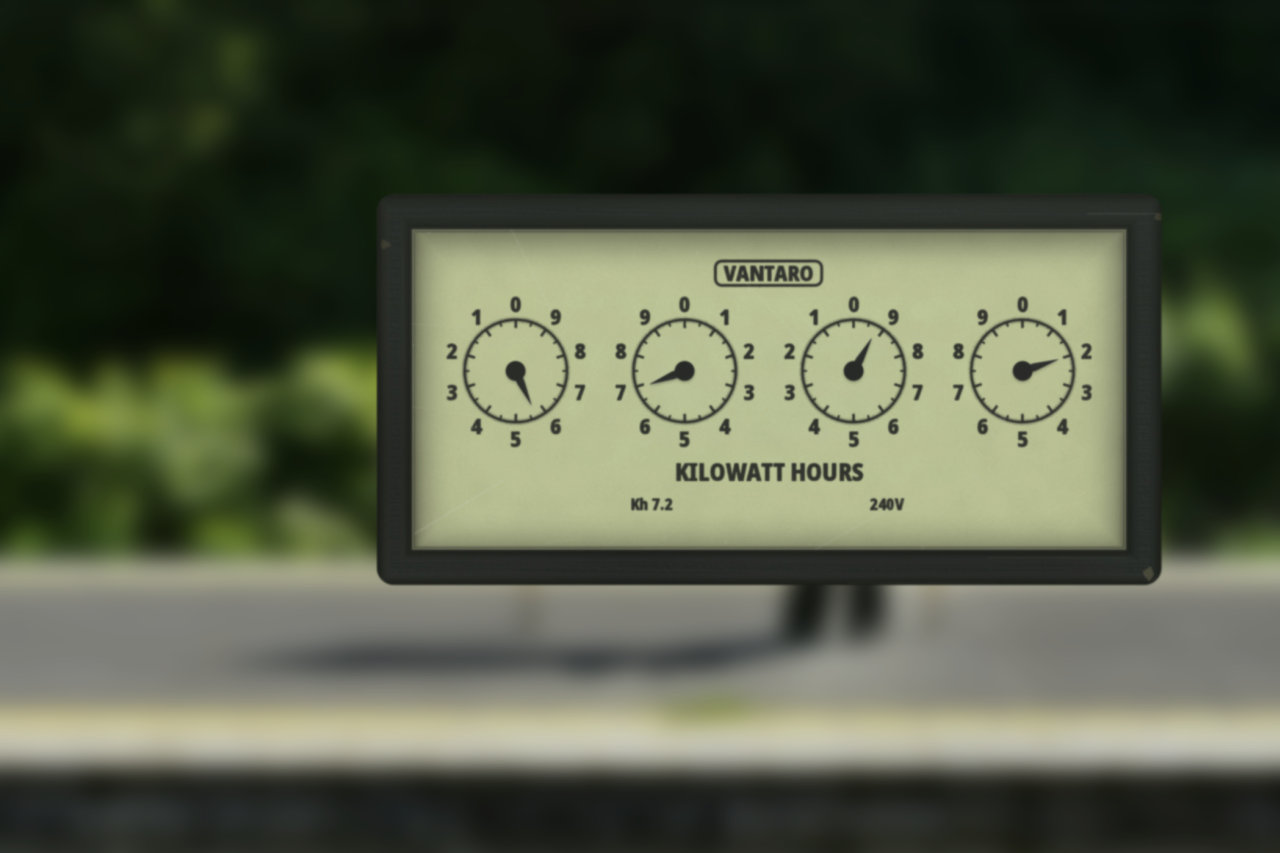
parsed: 5692 kWh
